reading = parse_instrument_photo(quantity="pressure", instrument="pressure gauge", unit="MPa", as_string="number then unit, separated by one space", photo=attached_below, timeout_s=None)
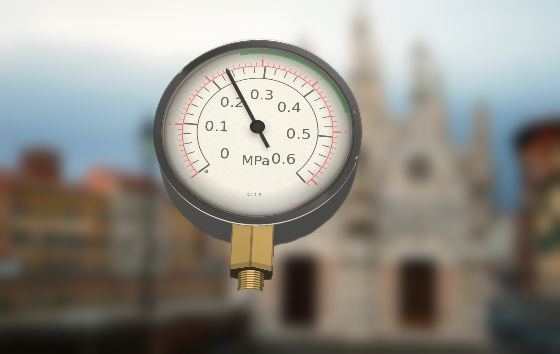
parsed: 0.23 MPa
